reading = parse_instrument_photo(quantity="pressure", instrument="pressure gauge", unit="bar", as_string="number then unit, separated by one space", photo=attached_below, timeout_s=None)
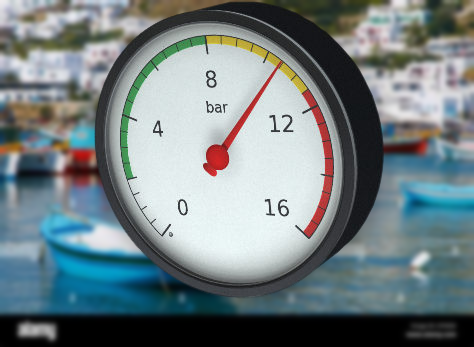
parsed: 10.5 bar
